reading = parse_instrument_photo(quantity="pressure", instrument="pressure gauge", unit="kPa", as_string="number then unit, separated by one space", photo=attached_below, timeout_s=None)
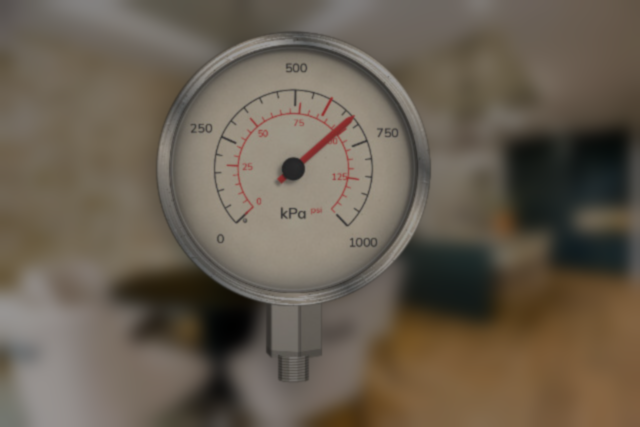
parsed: 675 kPa
